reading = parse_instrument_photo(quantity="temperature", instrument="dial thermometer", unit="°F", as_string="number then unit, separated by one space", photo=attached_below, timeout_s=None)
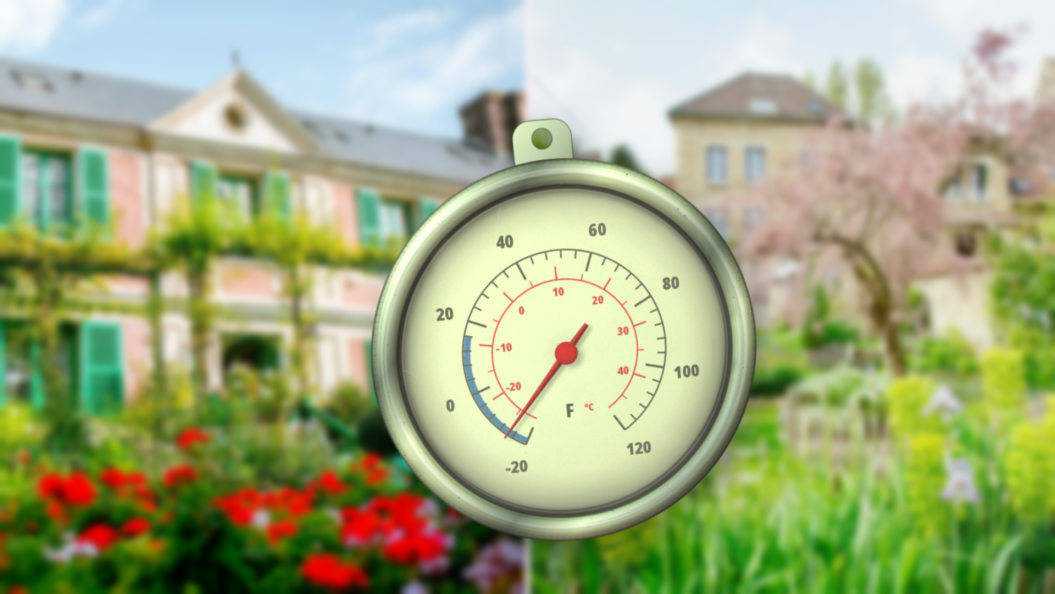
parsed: -14 °F
